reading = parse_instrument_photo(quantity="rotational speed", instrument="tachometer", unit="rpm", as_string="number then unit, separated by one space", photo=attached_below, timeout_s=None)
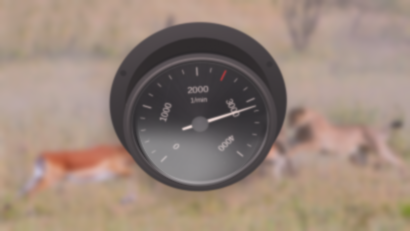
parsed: 3100 rpm
